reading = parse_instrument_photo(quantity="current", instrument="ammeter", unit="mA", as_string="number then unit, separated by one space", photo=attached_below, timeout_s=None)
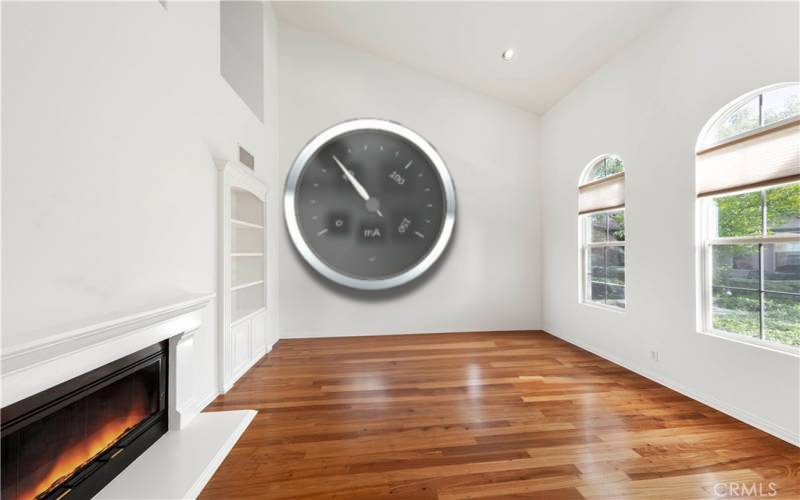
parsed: 50 mA
